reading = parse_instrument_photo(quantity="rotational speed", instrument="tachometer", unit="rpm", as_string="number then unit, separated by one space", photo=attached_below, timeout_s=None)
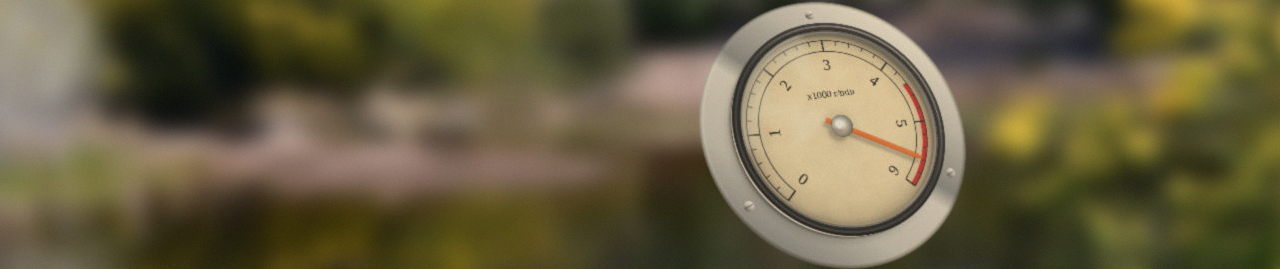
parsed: 5600 rpm
